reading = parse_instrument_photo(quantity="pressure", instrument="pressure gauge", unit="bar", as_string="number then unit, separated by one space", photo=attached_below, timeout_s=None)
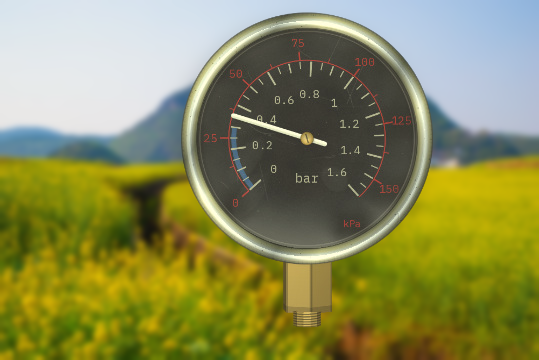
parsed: 0.35 bar
